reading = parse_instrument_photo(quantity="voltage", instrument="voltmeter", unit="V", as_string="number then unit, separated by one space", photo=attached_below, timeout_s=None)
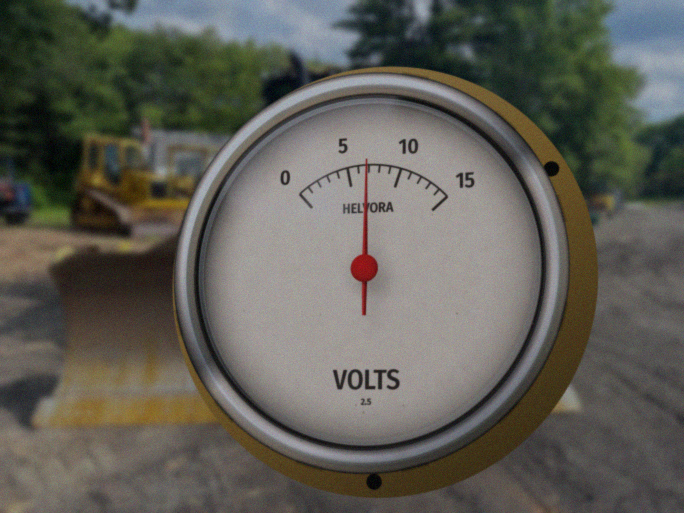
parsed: 7 V
